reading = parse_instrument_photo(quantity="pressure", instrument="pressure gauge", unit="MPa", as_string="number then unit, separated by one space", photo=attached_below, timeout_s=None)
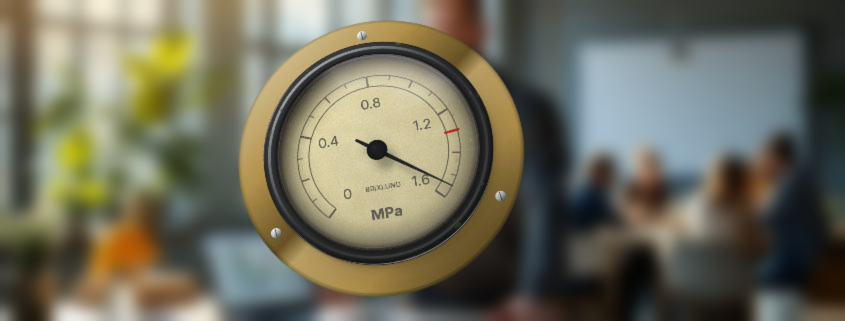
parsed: 1.55 MPa
